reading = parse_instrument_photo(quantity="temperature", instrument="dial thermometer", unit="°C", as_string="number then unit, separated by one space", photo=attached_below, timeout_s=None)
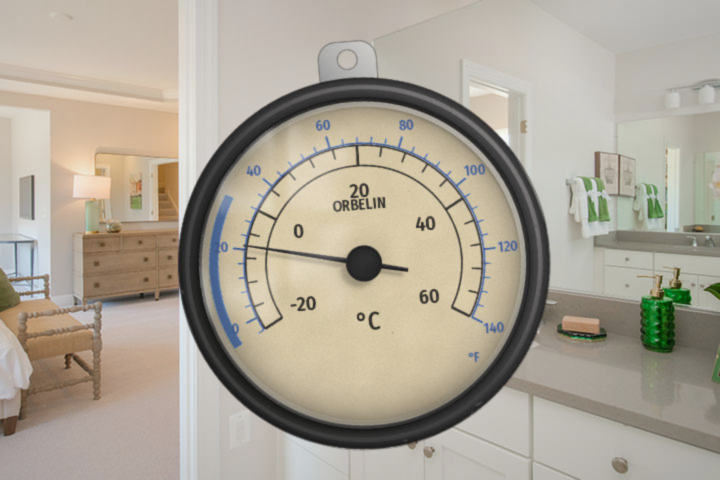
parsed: -6 °C
